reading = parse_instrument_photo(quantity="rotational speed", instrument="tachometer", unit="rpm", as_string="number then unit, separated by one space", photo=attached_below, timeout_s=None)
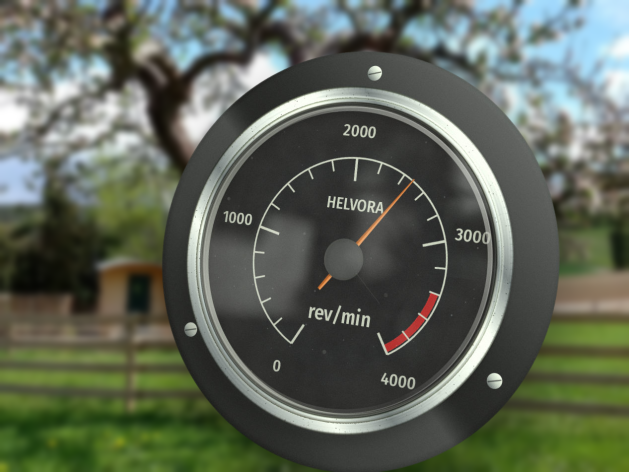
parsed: 2500 rpm
